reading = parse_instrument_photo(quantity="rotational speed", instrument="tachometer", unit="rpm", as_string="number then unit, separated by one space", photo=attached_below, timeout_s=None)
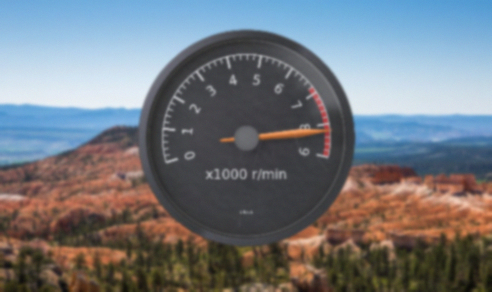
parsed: 8200 rpm
